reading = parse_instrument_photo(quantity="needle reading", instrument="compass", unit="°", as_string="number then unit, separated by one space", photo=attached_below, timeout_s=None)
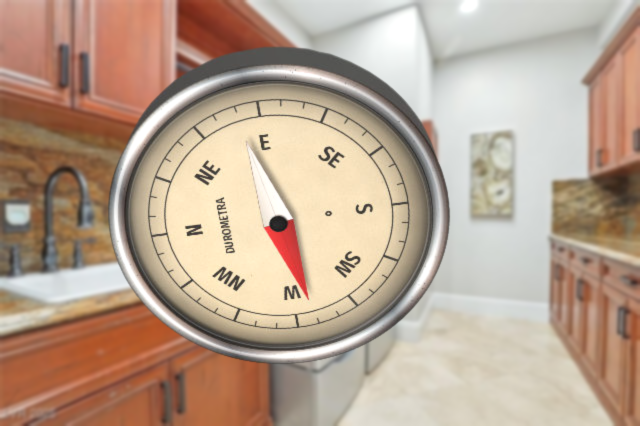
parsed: 260 °
